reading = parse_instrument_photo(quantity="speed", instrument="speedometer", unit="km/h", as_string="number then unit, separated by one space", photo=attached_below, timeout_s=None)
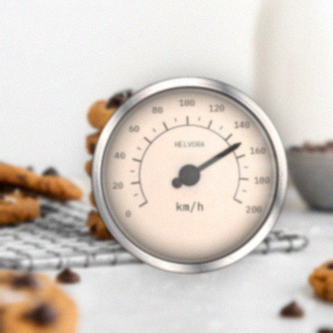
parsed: 150 km/h
